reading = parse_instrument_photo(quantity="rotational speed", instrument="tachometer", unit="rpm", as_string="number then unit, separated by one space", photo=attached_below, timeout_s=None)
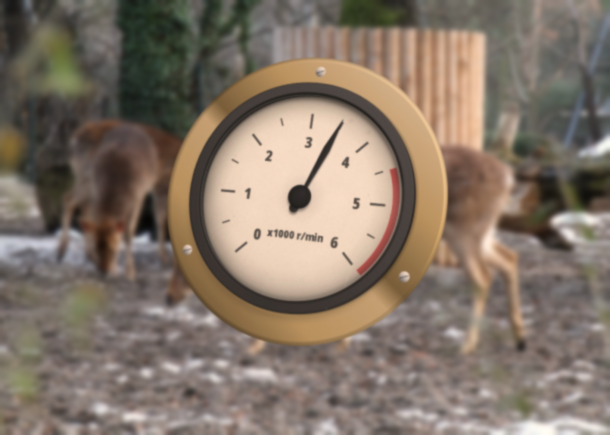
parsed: 3500 rpm
